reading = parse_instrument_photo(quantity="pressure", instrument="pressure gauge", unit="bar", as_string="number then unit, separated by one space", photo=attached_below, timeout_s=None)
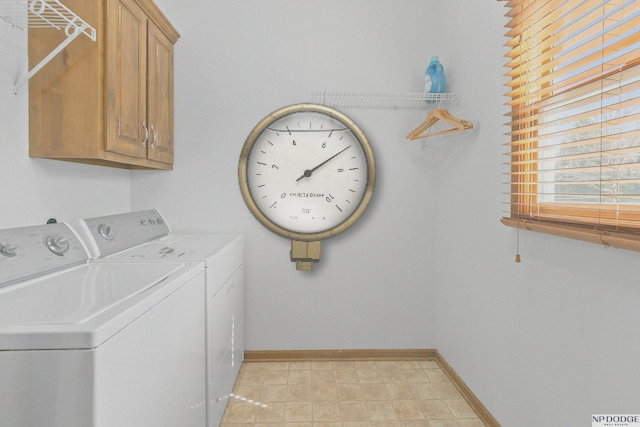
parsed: 7 bar
